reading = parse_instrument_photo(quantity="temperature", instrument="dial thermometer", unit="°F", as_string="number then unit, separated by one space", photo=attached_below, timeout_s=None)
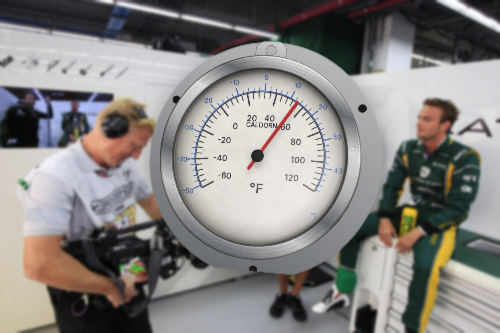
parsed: 56 °F
